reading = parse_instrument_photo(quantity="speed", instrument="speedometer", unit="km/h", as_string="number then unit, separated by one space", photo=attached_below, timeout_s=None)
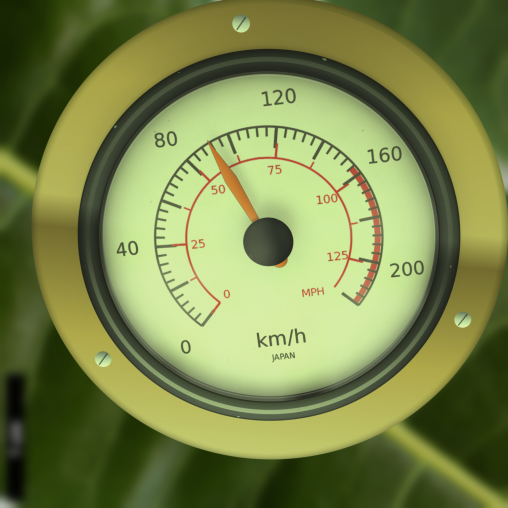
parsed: 92 km/h
